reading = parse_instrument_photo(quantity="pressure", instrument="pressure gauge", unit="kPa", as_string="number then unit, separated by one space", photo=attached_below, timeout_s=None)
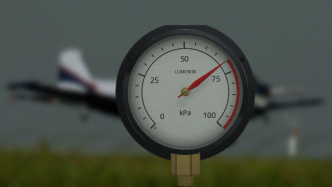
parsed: 70 kPa
